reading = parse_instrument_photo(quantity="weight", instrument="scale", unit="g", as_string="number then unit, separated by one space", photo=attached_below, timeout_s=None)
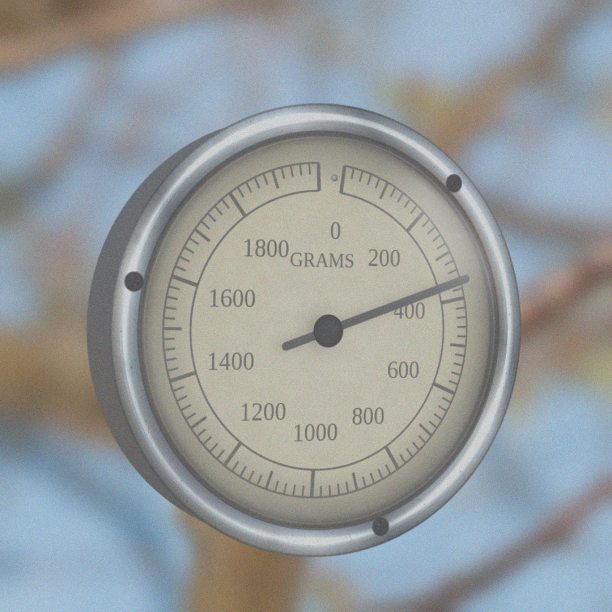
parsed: 360 g
